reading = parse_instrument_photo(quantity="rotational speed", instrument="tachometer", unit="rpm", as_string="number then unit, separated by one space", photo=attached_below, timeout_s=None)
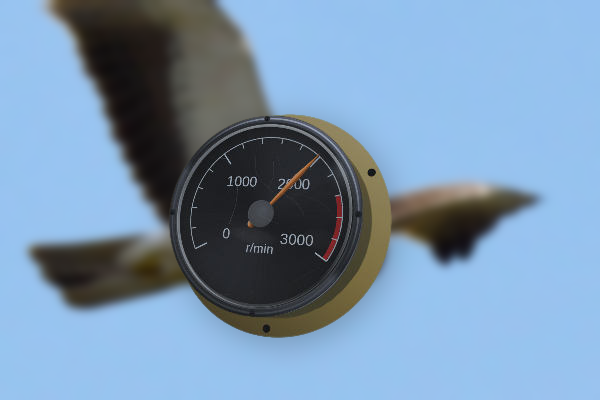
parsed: 2000 rpm
